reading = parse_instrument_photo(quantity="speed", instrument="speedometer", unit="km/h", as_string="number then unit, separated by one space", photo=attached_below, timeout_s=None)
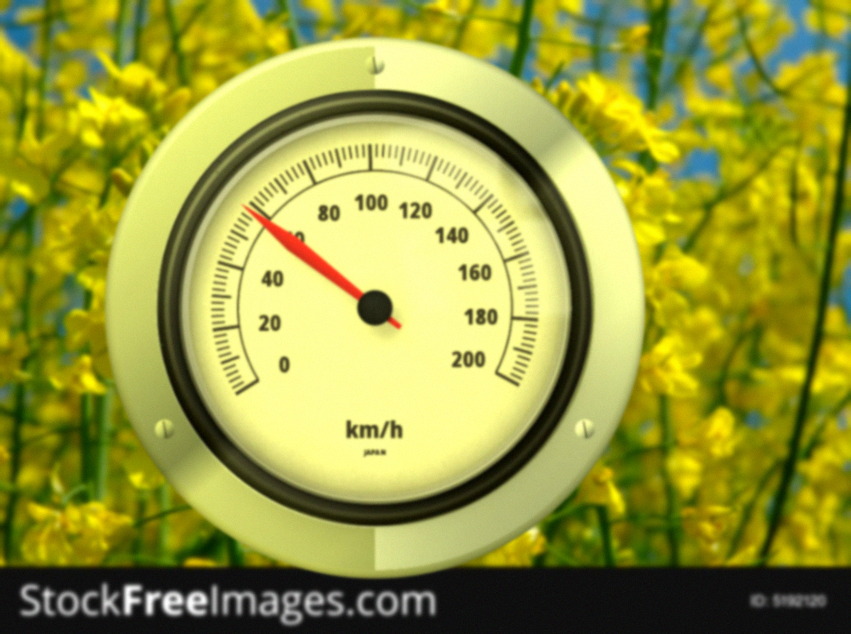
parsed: 58 km/h
